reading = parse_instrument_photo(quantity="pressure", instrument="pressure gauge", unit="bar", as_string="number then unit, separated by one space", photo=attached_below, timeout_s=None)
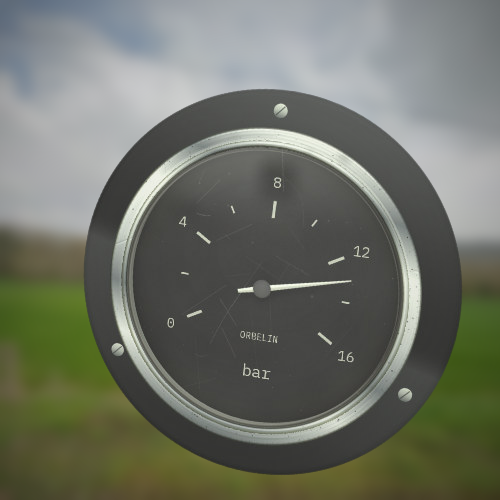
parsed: 13 bar
